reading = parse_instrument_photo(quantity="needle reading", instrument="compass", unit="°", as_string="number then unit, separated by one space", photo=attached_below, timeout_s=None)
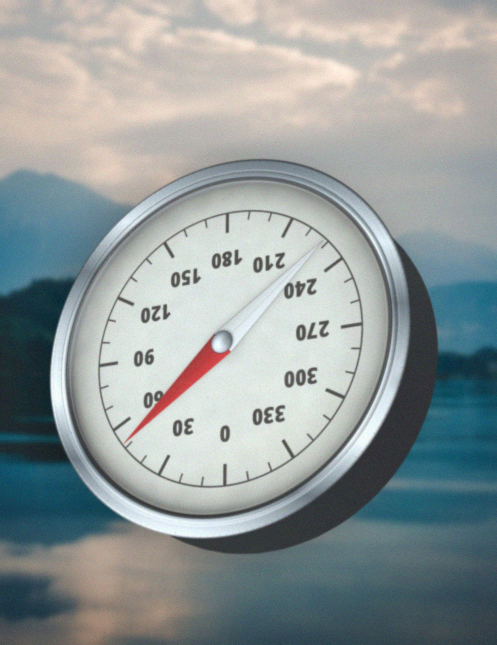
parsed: 50 °
